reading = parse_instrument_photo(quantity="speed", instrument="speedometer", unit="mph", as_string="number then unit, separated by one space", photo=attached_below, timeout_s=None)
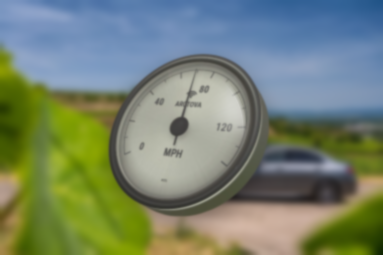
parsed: 70 mph
